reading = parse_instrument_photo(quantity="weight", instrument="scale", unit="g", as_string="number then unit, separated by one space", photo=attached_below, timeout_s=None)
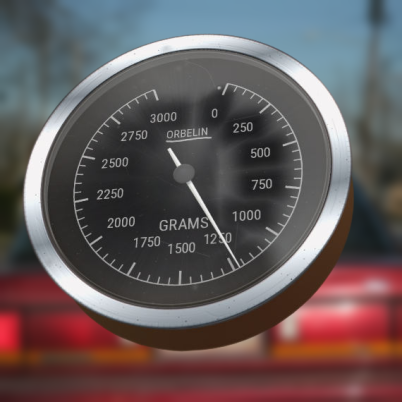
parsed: 1225 g
